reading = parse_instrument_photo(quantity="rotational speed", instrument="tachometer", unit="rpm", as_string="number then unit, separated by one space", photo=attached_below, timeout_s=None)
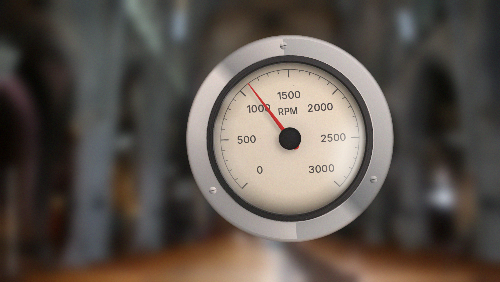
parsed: 1100 rpm
